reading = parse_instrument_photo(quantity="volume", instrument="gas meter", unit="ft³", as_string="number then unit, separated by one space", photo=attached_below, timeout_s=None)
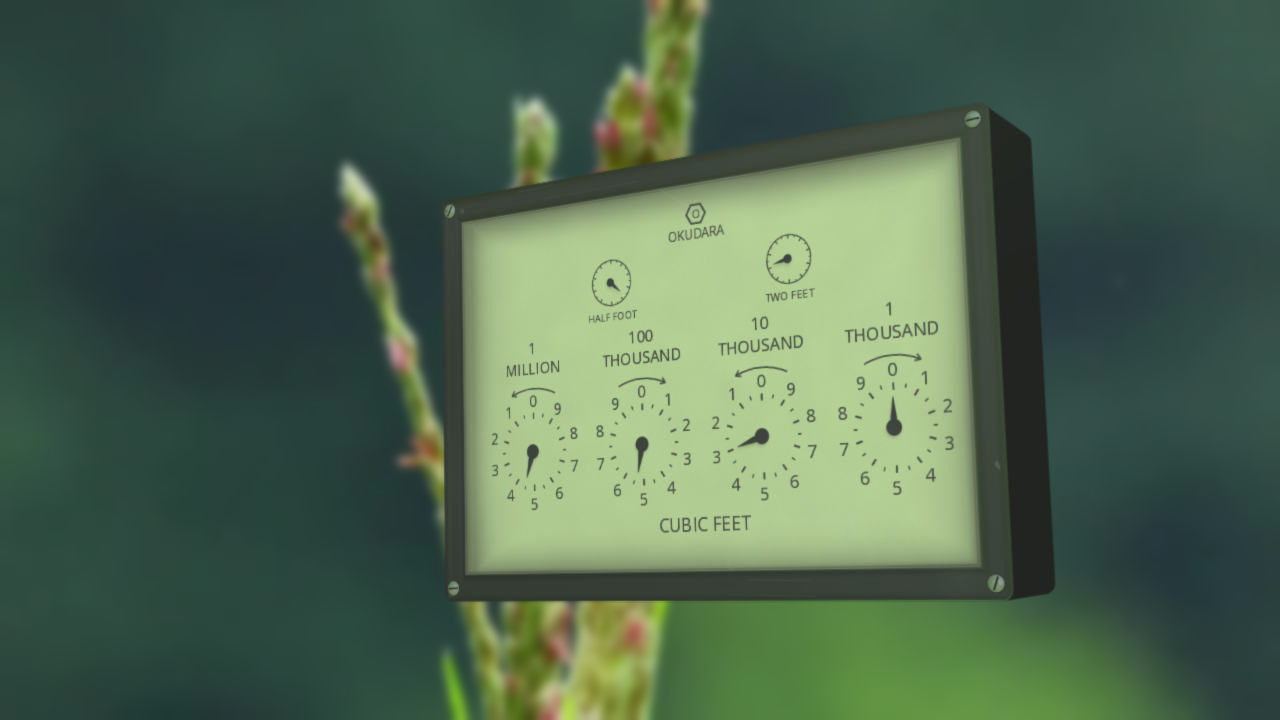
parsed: 453000 ft³
